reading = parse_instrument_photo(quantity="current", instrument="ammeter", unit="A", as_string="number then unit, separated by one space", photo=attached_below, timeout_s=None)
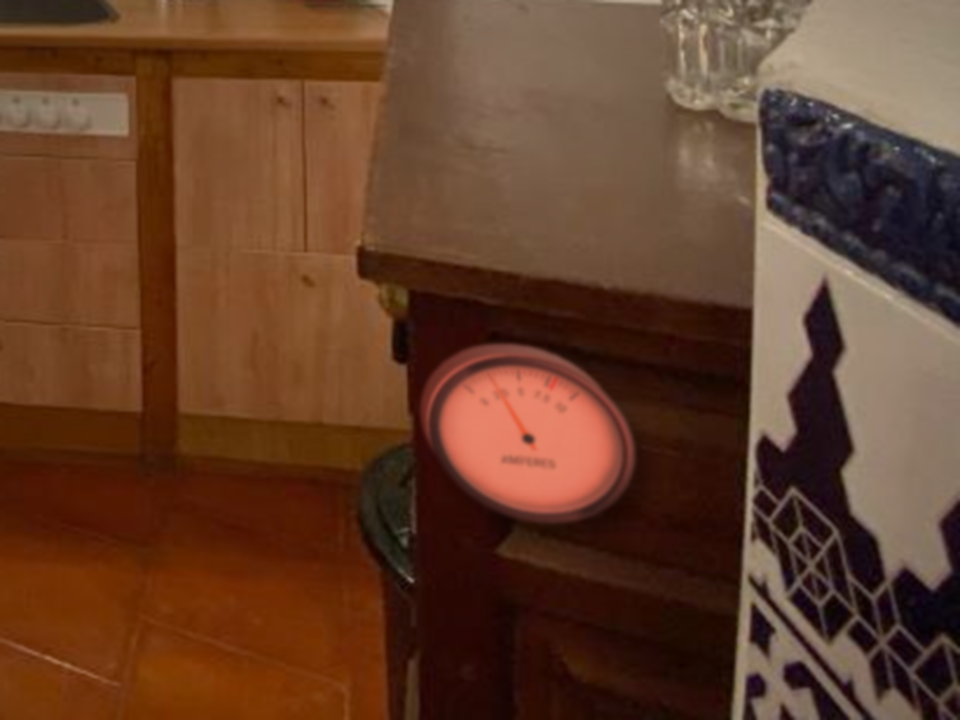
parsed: 2.5 A
